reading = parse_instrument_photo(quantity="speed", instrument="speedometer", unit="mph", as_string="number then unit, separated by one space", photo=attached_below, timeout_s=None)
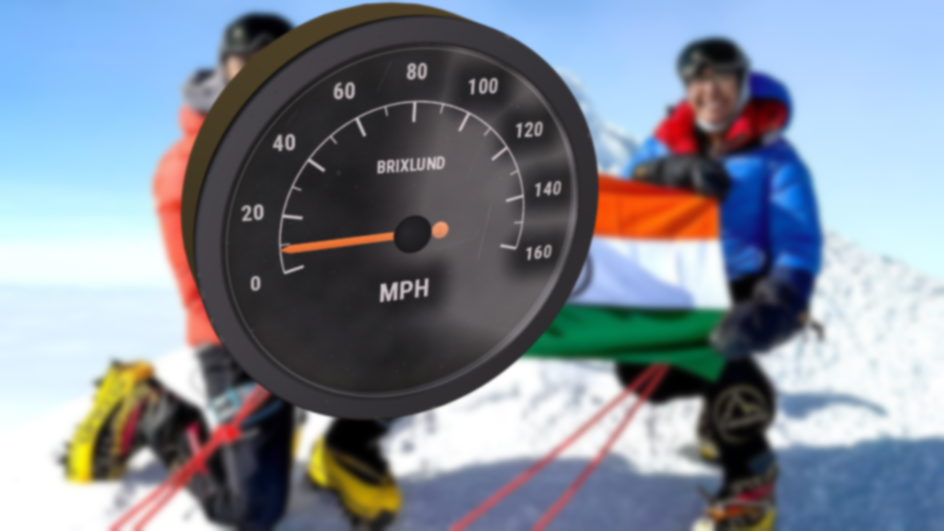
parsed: 10 mph
